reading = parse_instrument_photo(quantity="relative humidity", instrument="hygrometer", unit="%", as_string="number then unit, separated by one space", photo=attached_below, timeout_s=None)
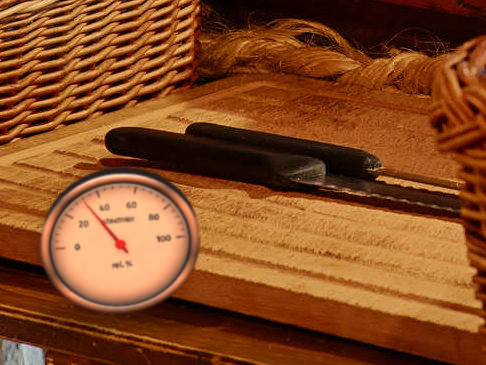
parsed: 32 %
